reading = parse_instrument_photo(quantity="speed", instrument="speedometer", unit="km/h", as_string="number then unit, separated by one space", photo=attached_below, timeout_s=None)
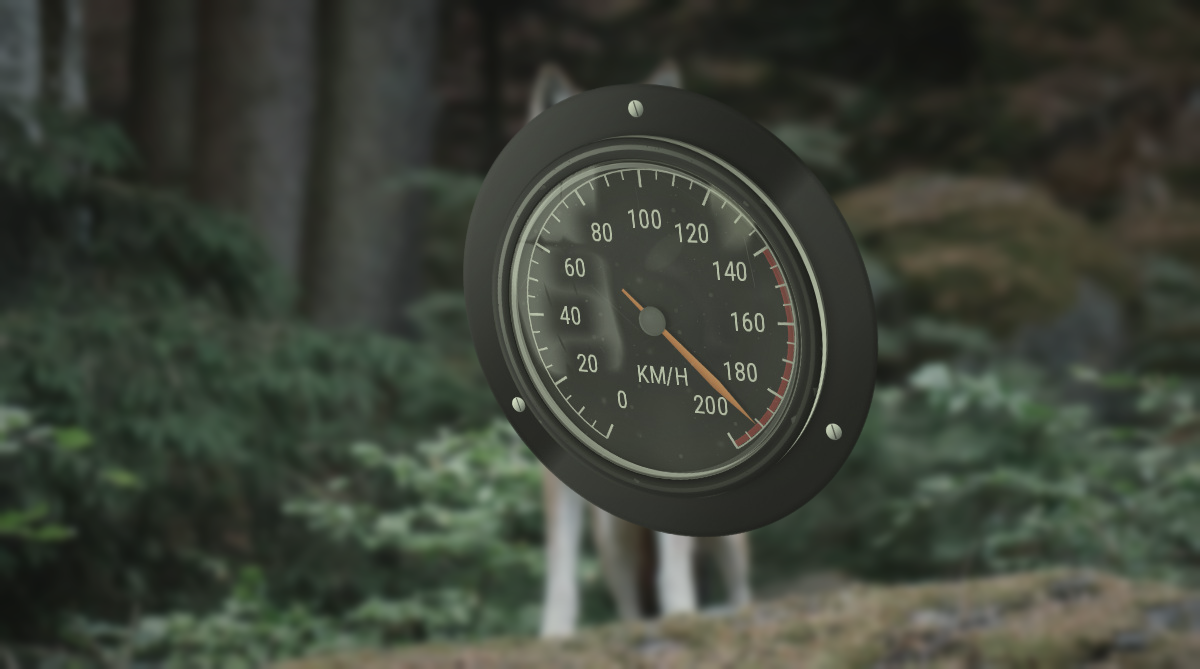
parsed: 190 km/h
